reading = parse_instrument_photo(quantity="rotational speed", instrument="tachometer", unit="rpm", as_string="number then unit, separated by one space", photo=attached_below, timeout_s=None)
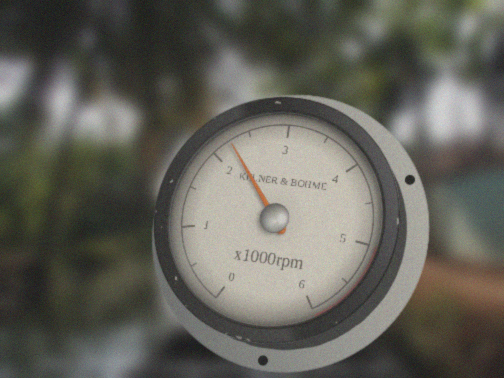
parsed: 2250 rpm
